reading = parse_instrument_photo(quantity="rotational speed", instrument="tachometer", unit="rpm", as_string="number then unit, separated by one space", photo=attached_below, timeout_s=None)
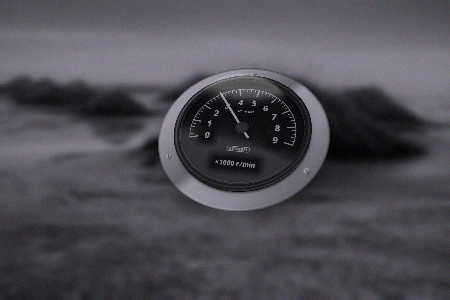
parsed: 3000 rpm
